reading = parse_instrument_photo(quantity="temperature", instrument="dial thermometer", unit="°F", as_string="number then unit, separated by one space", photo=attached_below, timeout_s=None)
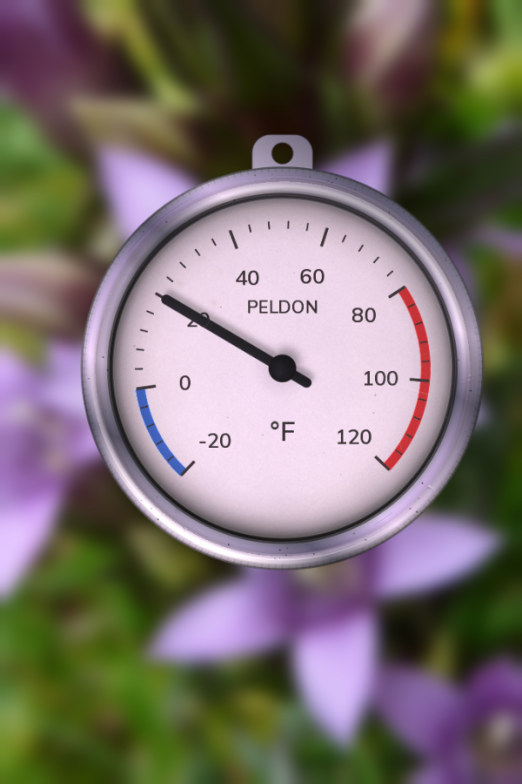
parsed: 20 °F
